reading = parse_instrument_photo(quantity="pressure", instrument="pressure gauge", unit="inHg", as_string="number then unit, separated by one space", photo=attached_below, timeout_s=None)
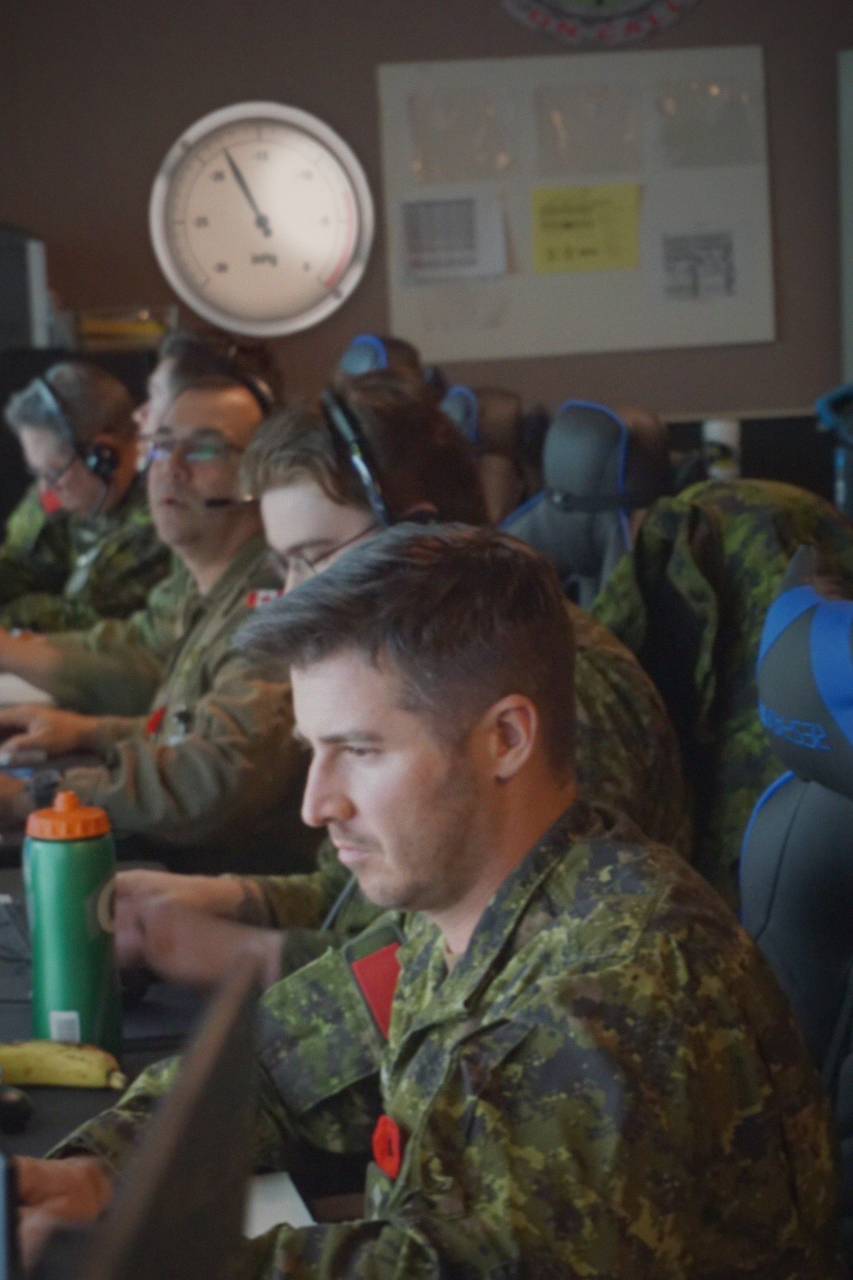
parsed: -18 inHg
